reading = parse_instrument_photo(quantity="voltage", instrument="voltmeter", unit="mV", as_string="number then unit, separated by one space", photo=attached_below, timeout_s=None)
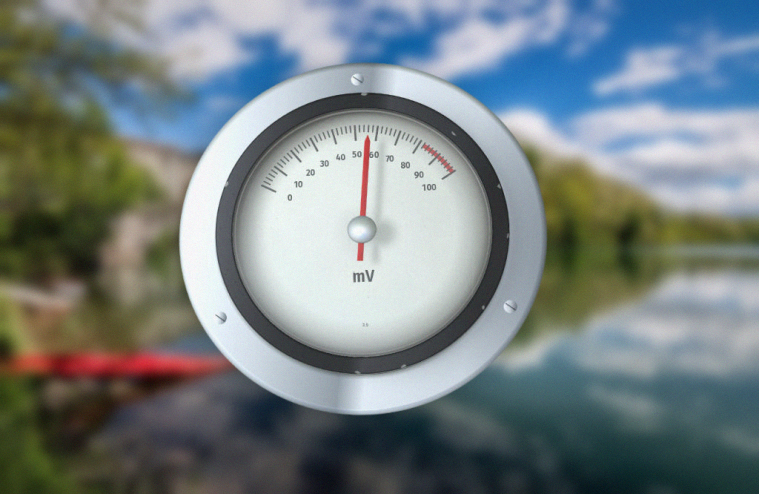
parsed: 56 mV
